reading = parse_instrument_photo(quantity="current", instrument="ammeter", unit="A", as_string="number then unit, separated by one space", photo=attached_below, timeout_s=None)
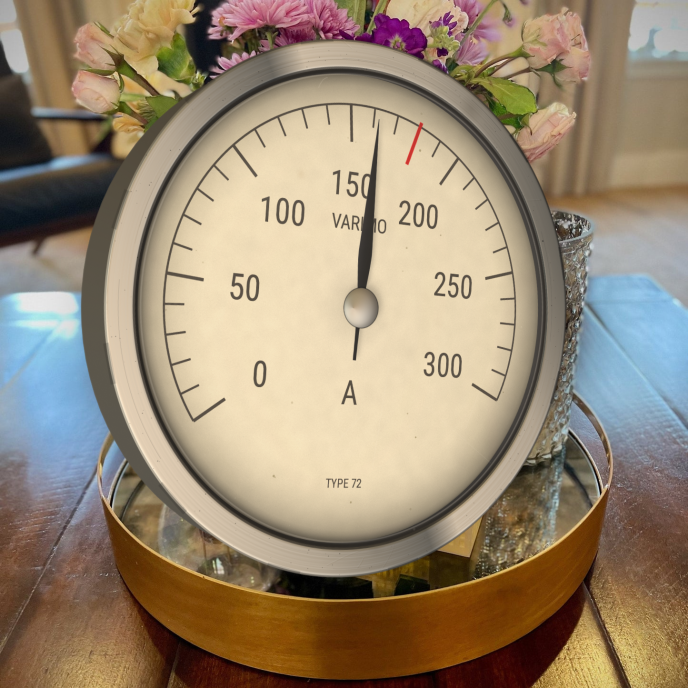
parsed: 160 A
